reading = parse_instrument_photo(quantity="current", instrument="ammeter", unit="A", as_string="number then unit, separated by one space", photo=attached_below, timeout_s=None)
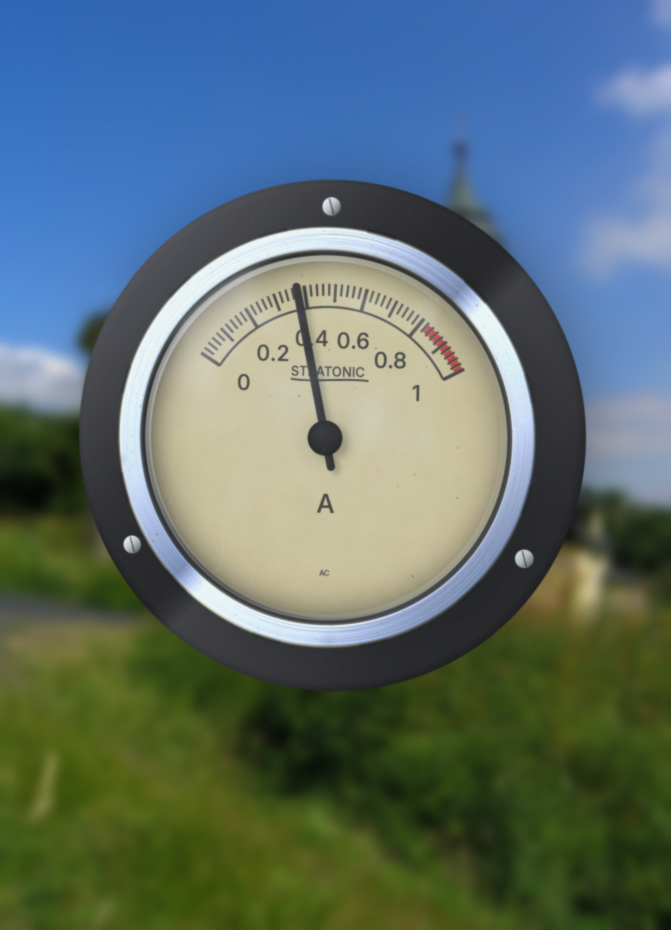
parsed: 0.38 A
